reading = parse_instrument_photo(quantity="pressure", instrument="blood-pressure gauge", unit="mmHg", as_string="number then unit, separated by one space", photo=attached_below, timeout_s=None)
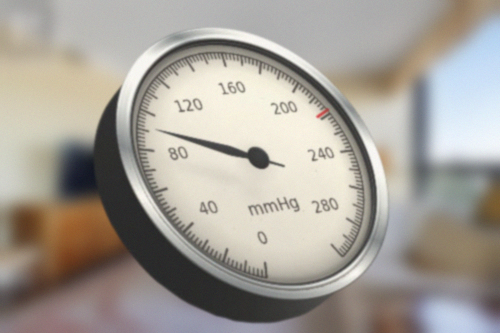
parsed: 90 mmHg
